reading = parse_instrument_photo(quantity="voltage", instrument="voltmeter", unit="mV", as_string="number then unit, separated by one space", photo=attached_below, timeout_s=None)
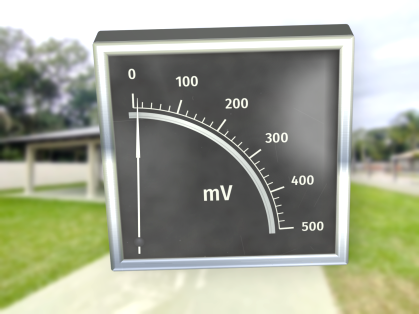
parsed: 10 mV
